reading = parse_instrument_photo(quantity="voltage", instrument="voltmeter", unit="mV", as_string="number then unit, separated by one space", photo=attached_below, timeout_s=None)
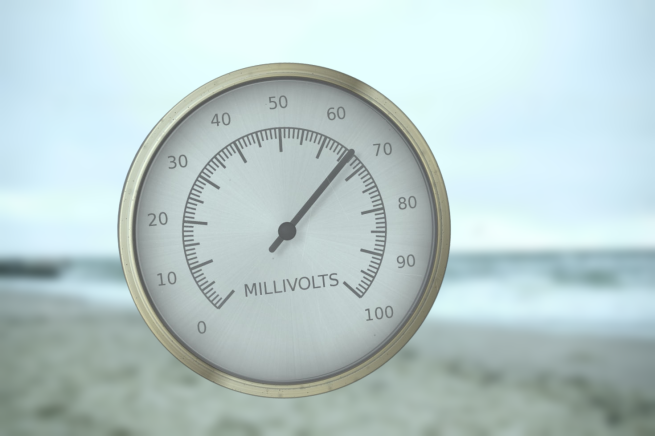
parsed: 66 mV
